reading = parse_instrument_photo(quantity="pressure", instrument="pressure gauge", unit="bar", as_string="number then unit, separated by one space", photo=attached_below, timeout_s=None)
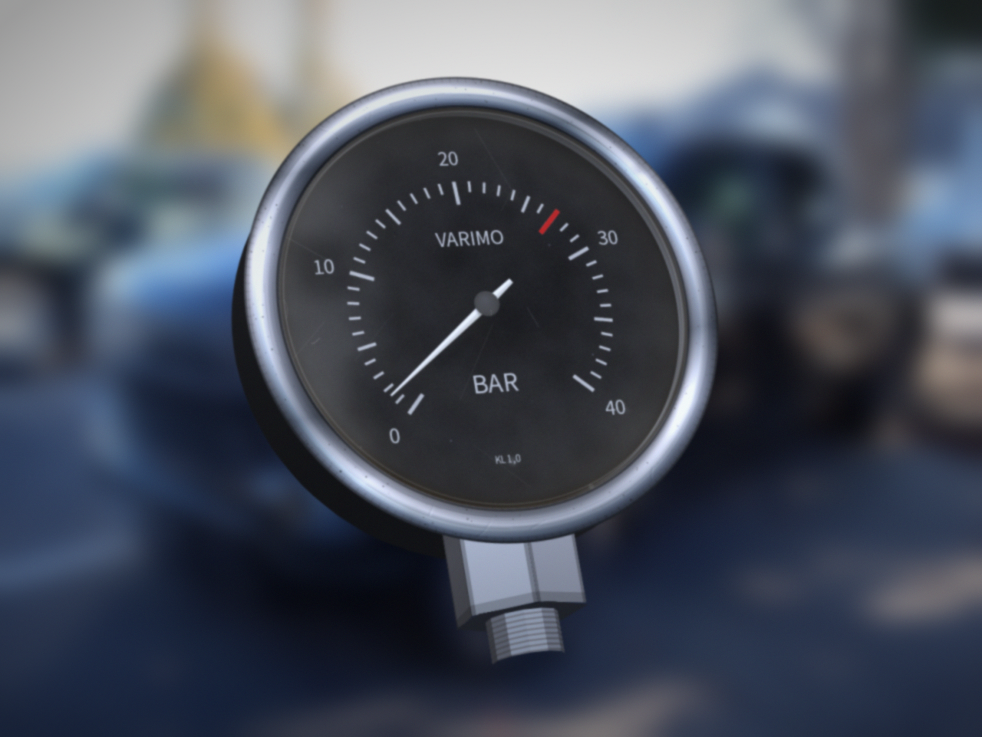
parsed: 1.5 bar
